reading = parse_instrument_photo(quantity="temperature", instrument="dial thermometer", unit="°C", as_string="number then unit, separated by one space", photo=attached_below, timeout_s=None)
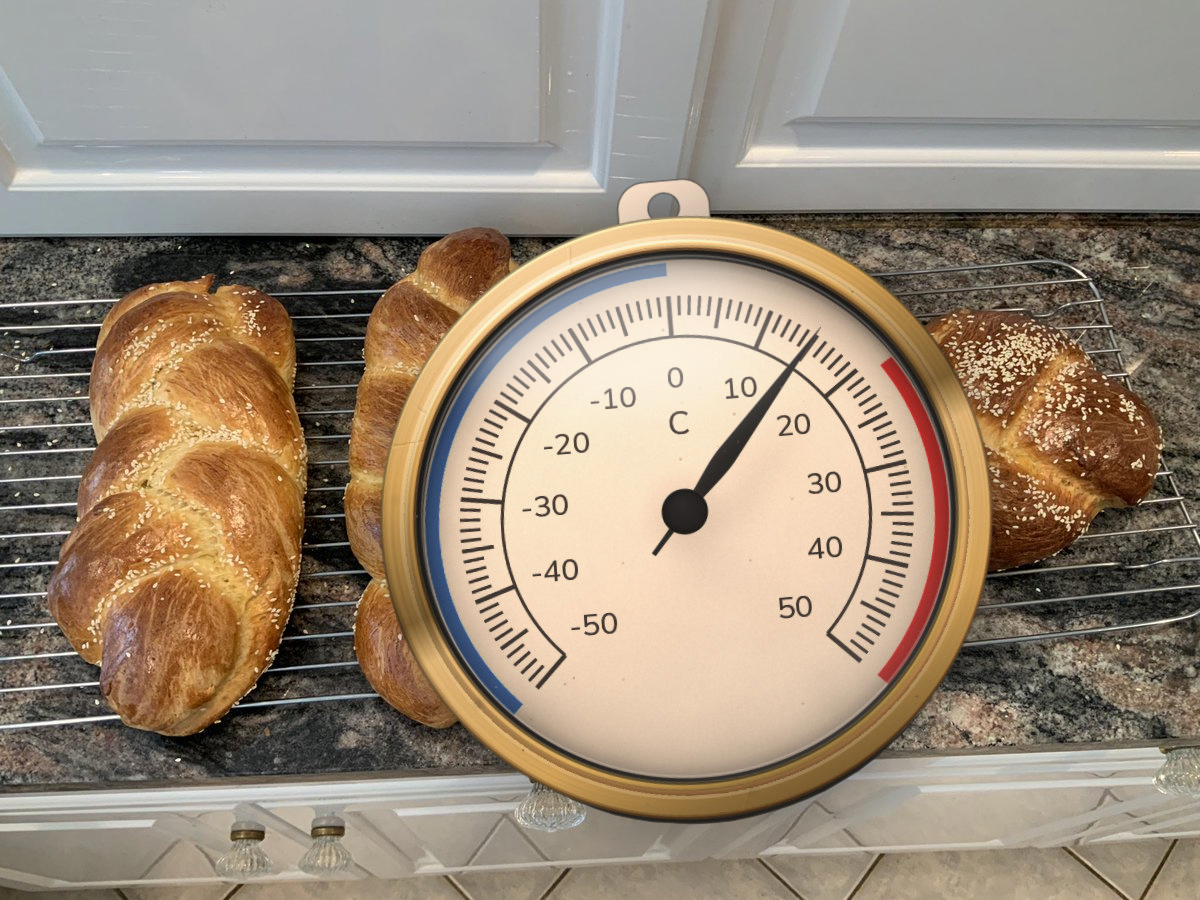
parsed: 15 °C
